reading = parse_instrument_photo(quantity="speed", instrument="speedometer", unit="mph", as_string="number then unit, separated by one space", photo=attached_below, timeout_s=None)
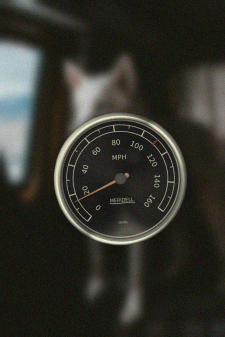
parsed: 15 mph
